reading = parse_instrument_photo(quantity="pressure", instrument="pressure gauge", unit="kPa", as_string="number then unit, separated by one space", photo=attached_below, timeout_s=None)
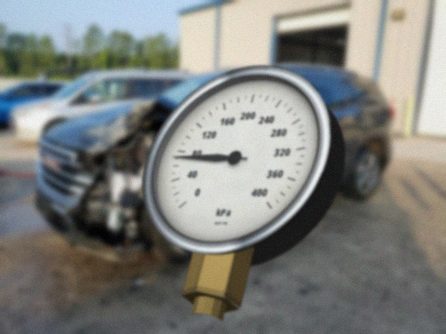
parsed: 70 kPa
